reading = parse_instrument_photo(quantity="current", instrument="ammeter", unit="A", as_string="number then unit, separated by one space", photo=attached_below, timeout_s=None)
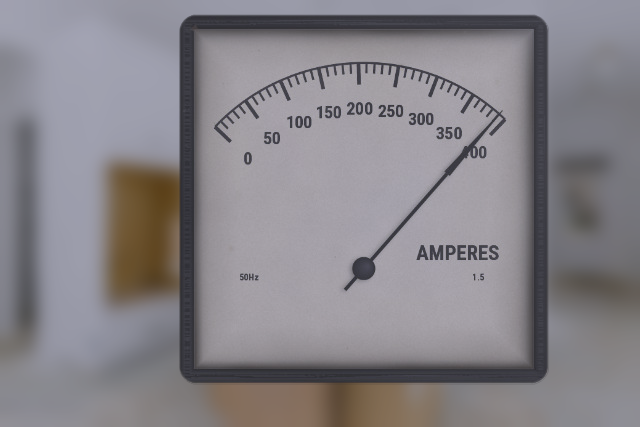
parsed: 390 A
